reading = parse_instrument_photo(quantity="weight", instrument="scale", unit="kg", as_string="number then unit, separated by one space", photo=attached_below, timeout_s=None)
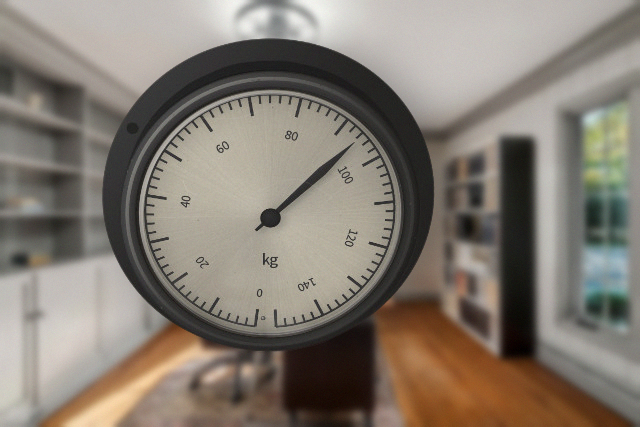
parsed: 94 kg
